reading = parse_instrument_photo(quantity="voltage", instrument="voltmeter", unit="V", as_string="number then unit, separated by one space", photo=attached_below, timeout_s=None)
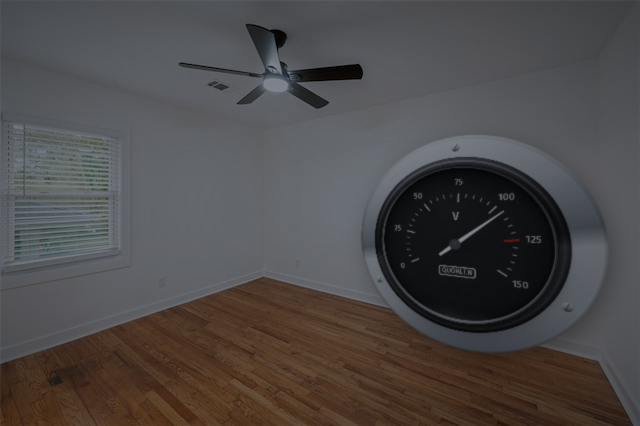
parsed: 105 V
